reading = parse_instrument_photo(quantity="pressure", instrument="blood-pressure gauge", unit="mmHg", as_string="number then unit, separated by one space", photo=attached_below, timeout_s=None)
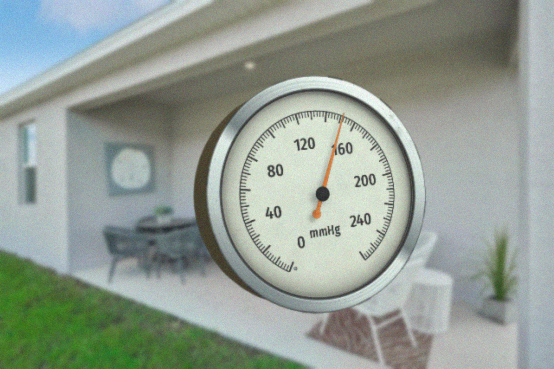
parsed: 150 mmHg
